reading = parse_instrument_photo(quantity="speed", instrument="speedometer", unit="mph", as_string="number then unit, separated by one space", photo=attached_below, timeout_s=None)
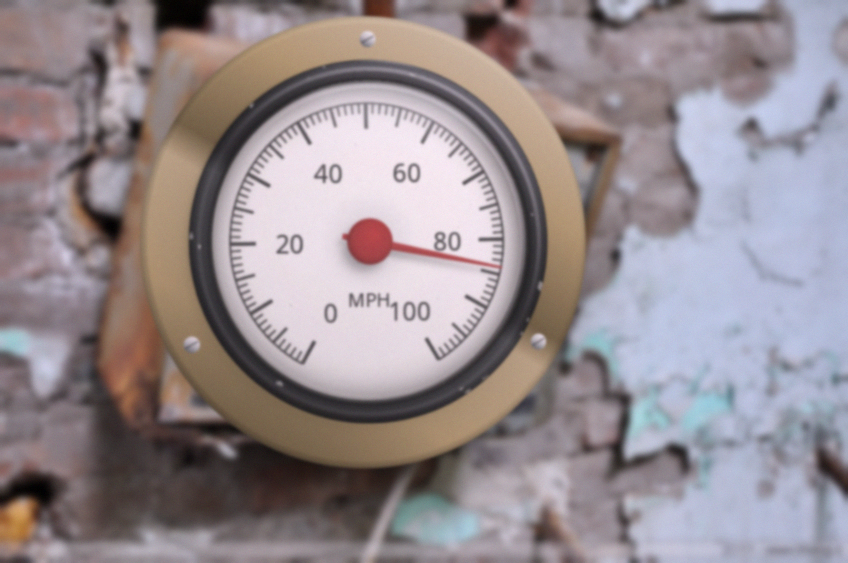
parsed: 84 mph
